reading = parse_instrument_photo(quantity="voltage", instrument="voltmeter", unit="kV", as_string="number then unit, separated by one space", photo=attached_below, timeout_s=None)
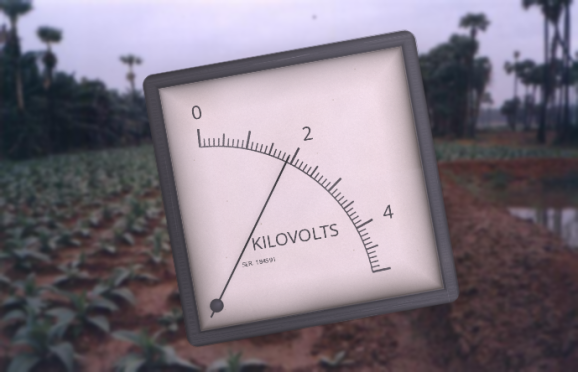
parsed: 1.9 kV
